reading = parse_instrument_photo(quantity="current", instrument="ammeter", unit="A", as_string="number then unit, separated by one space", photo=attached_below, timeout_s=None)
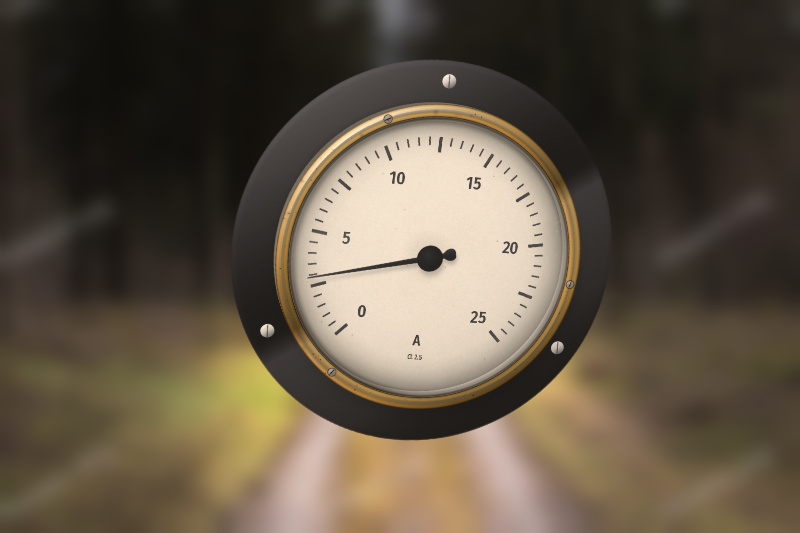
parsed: 3 A
